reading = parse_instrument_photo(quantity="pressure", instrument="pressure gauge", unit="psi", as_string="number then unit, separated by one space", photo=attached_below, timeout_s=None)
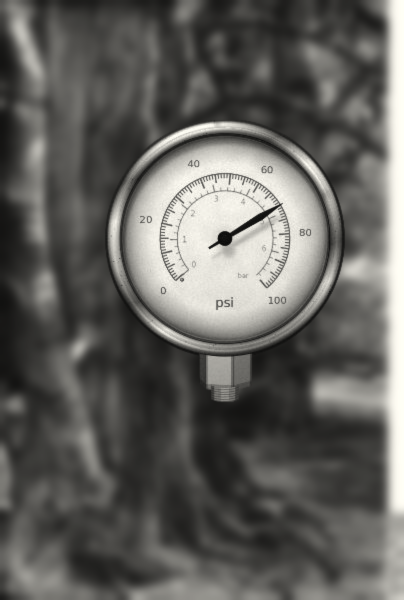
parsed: 70 psi
